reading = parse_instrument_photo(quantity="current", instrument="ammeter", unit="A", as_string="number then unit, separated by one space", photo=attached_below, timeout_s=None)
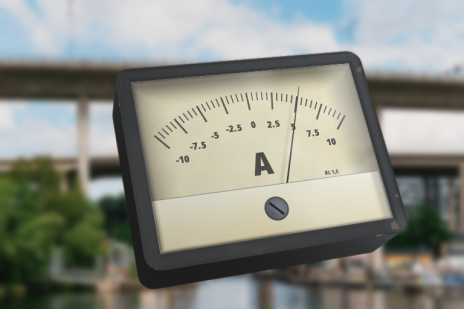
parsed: 5 A
